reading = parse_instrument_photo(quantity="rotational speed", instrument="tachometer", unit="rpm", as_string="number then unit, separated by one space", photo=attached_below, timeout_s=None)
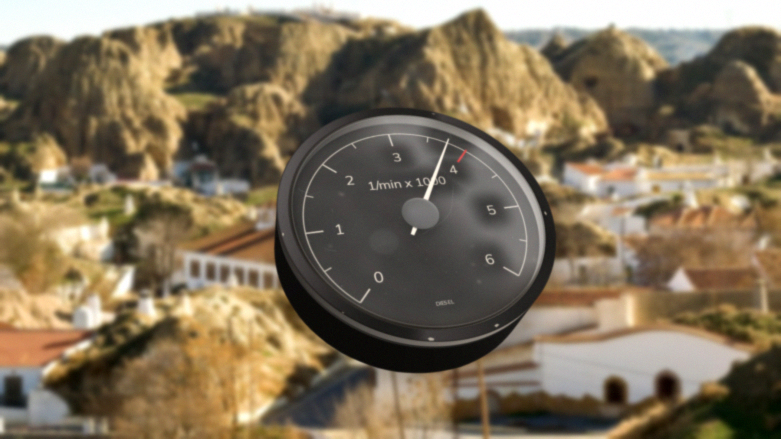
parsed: 3750 rpm
